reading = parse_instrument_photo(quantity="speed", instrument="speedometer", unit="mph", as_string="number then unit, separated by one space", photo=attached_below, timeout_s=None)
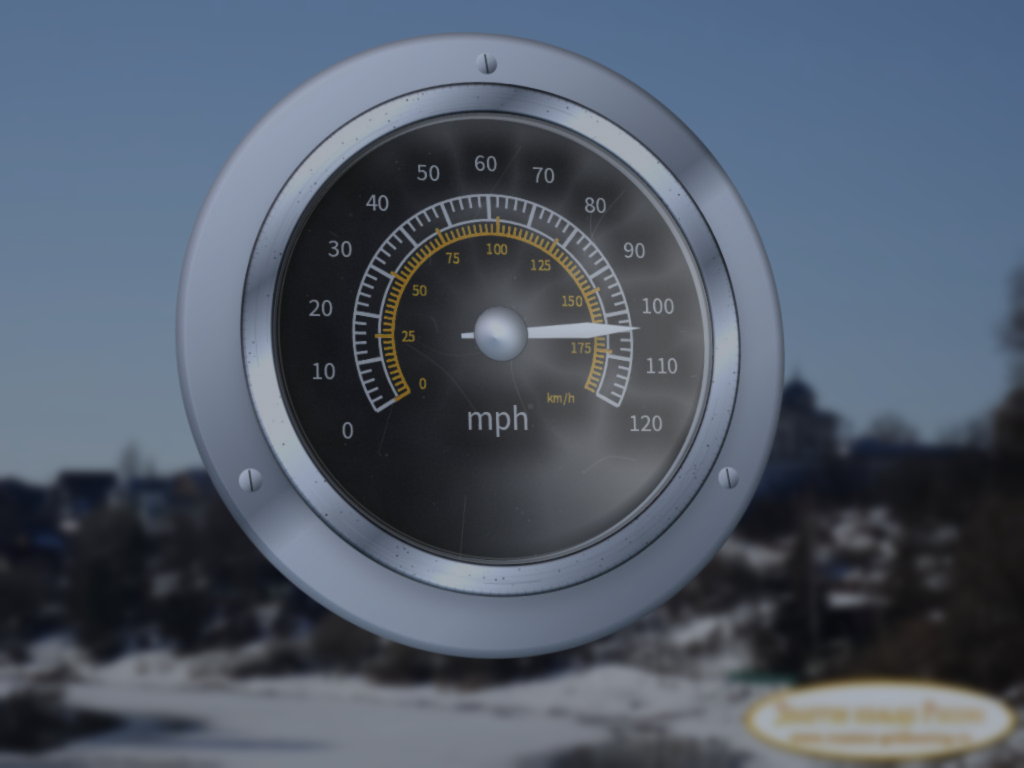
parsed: 104 mph
